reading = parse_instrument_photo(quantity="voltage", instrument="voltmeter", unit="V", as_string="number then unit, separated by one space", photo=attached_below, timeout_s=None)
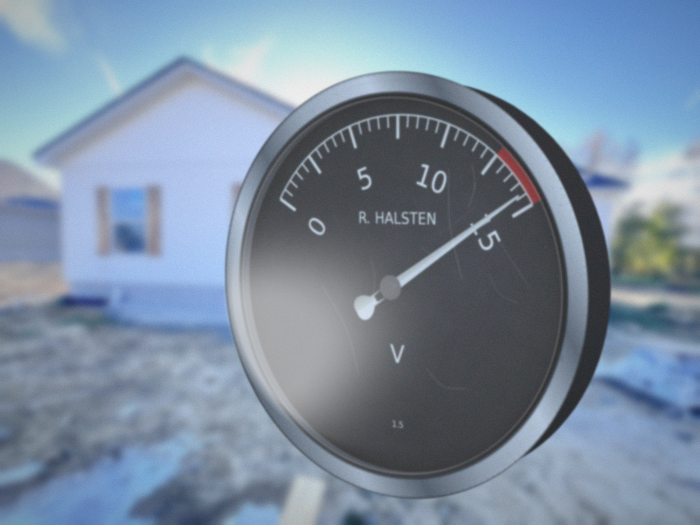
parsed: 14.5 V
